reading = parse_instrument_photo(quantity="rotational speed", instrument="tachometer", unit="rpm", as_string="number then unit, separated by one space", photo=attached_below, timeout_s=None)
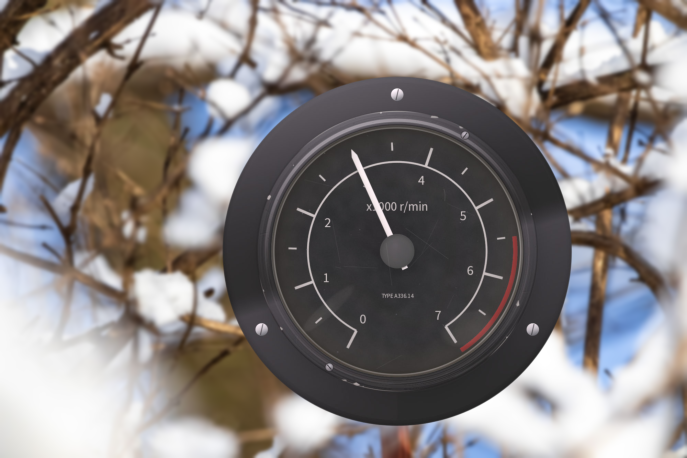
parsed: 3000 rpm
